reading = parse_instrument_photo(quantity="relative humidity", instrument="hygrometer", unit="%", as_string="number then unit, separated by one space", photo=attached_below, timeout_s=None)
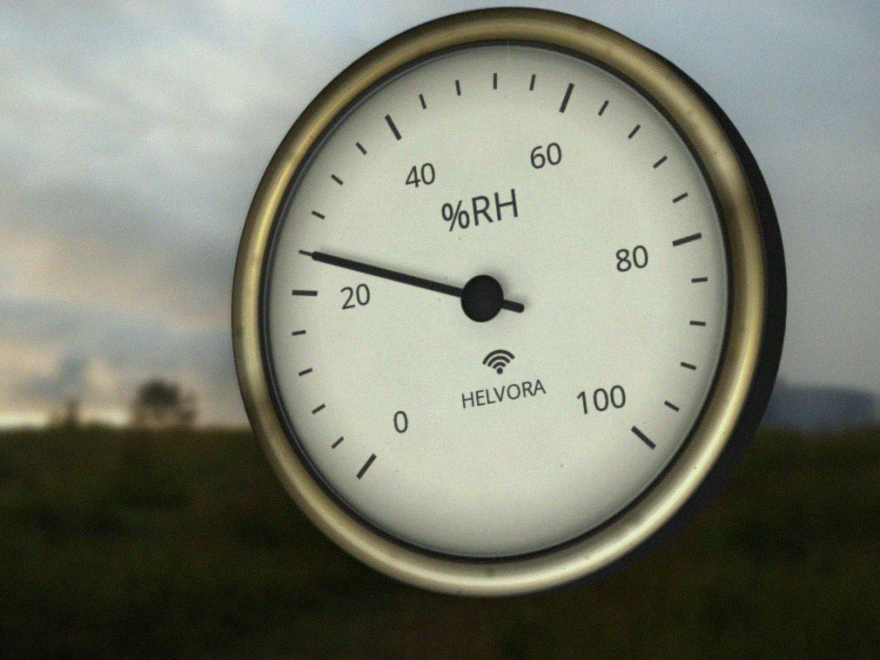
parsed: 24 %
